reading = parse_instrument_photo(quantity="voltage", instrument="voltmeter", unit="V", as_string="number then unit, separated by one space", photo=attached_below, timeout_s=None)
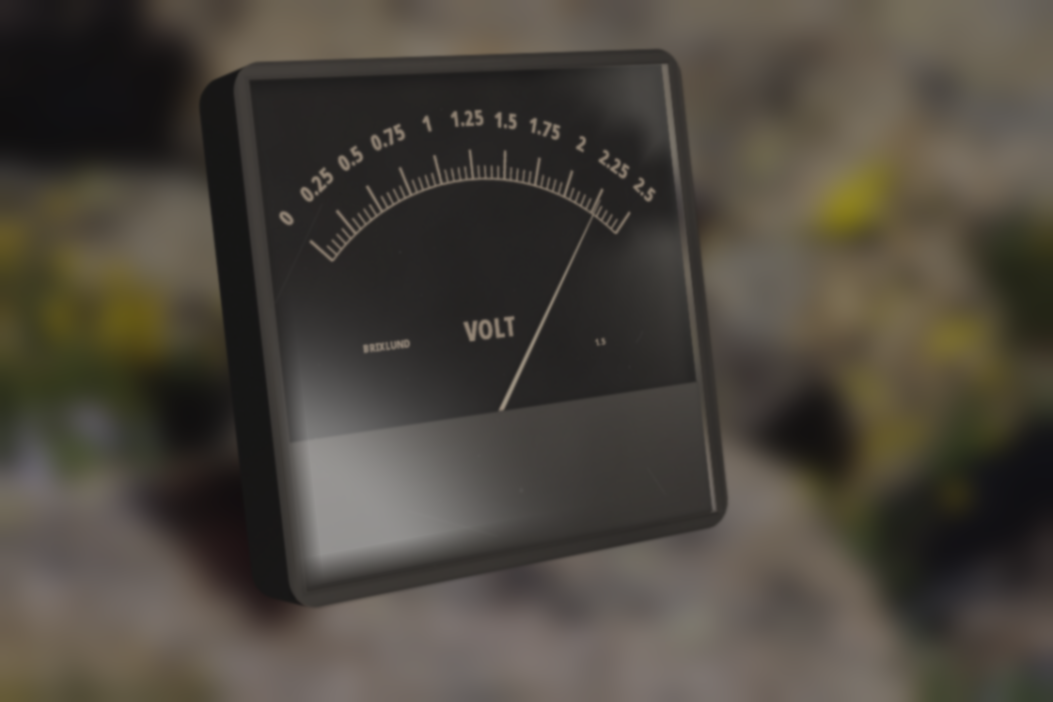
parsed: 2.25 V
